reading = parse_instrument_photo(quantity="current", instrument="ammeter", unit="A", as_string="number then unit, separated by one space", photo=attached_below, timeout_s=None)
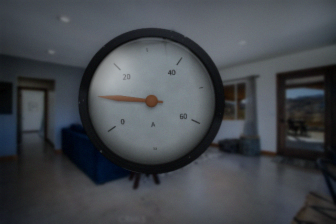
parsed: 10 A
